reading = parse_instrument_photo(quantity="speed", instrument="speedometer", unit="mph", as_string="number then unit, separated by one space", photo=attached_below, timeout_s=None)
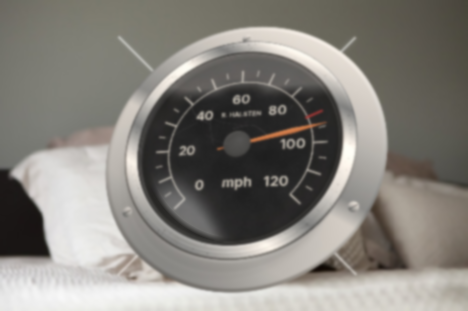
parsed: 95 mph
